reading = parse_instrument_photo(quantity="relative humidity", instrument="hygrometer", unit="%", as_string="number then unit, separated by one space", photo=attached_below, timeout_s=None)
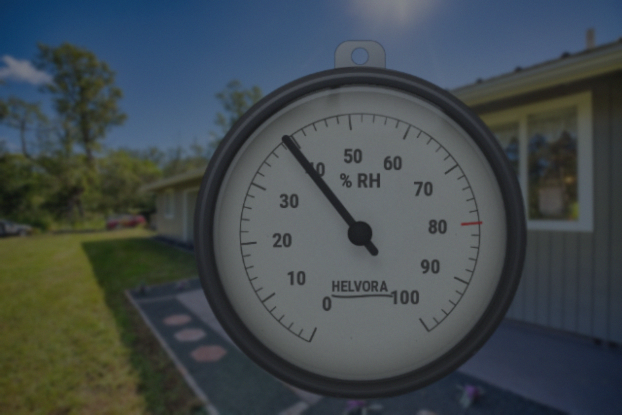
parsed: 39 %
